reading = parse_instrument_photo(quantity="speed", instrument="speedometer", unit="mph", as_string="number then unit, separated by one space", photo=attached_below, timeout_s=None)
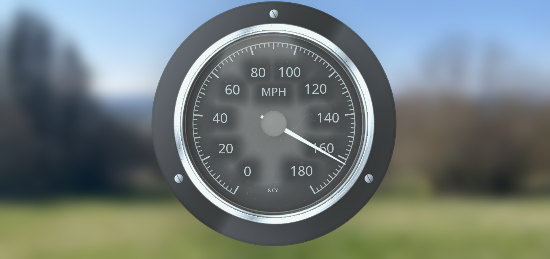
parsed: 162 mph
